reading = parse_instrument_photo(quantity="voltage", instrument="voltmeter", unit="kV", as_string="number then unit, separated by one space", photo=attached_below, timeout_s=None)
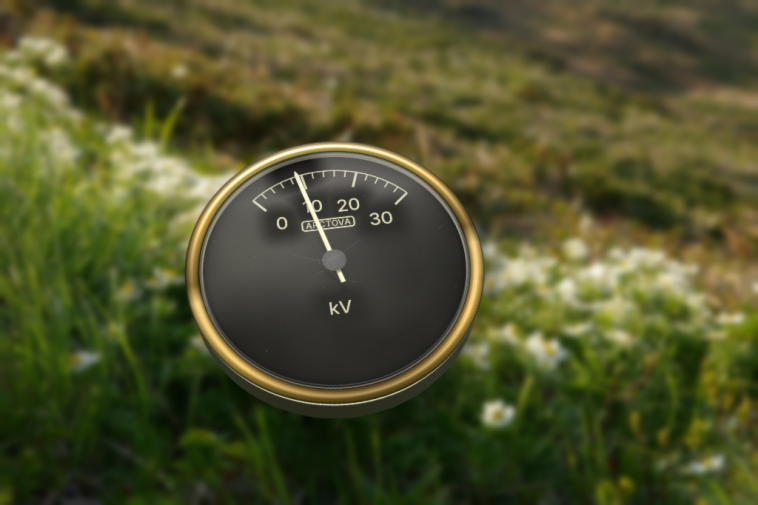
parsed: 9 kV
